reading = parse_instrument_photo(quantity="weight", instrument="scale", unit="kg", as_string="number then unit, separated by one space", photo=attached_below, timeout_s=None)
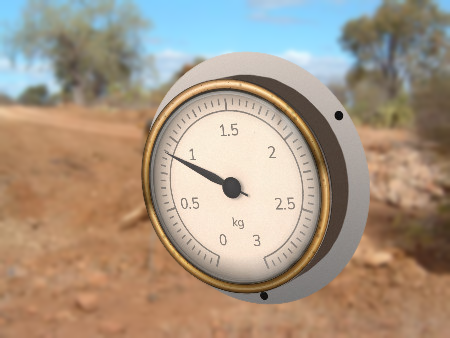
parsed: 0.9 kg
